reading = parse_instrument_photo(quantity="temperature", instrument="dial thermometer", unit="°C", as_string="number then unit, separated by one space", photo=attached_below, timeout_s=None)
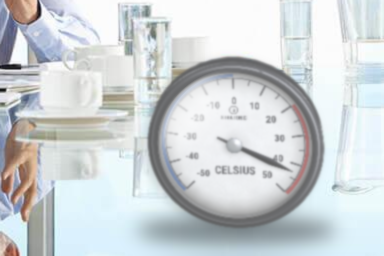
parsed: 42.5 °C
